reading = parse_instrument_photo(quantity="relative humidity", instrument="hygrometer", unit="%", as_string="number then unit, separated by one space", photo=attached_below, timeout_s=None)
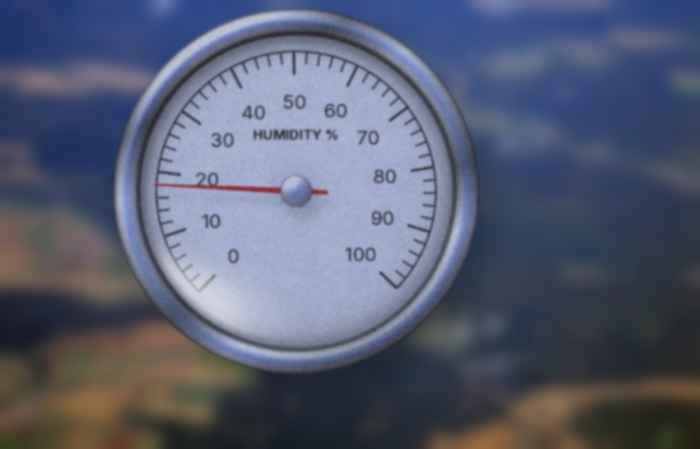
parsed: 18 %
